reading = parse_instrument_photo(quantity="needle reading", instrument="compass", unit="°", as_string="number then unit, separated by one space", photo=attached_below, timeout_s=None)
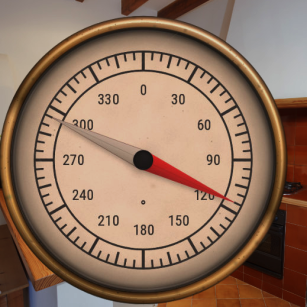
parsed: 115 °
